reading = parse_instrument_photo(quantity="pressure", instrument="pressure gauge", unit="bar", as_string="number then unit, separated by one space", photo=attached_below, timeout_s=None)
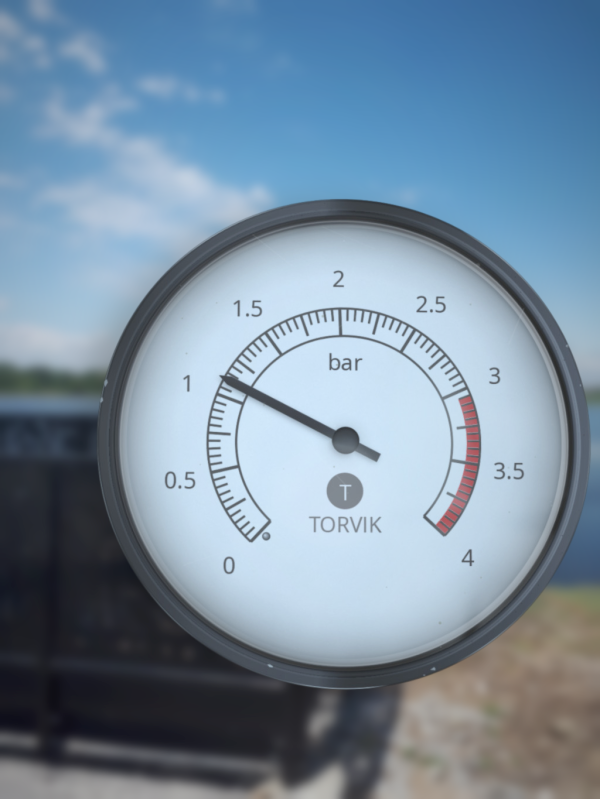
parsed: 1.1 bar
